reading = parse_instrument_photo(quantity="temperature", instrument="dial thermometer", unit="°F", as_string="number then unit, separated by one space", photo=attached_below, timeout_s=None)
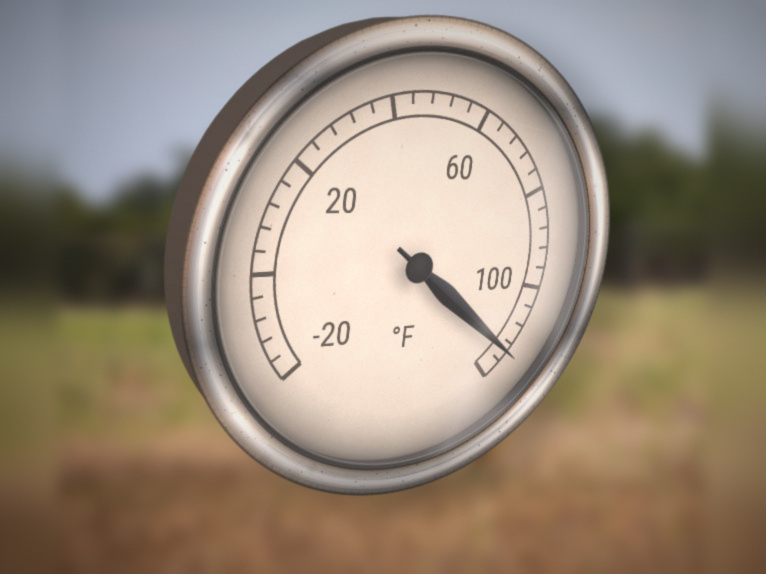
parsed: 114 °F
